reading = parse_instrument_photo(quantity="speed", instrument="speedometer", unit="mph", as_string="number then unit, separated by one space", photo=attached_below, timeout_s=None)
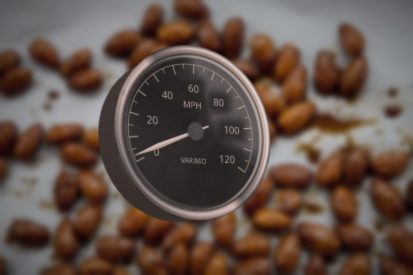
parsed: 2.5 mph
